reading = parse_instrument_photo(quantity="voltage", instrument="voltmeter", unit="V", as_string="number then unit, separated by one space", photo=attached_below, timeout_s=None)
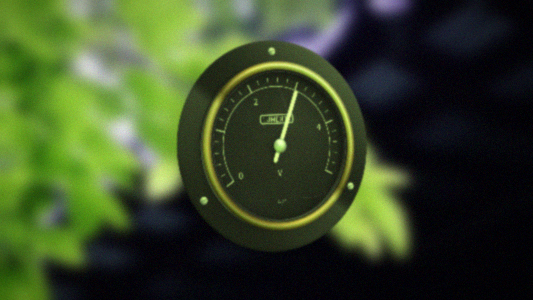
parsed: 3 V
